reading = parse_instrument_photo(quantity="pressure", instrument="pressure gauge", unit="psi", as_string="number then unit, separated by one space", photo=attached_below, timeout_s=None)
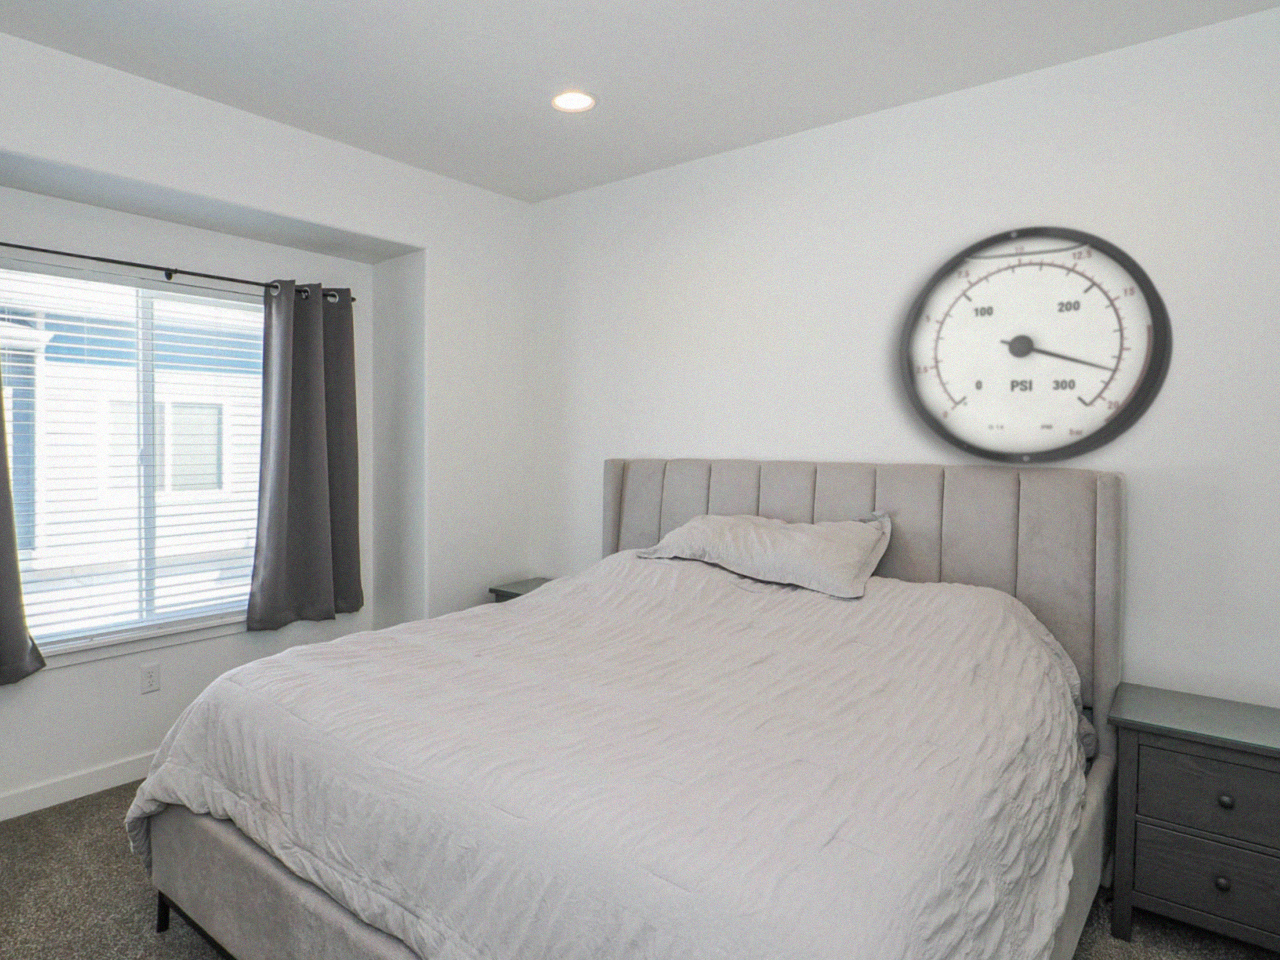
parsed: 270 psi
